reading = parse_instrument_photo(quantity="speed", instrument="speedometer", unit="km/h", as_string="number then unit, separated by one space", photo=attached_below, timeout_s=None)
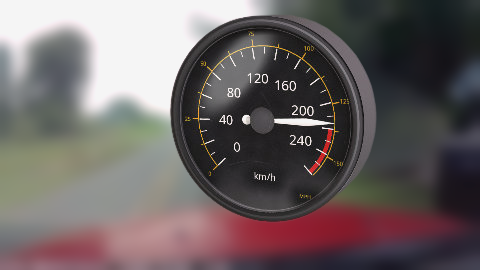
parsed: 215 km/h
